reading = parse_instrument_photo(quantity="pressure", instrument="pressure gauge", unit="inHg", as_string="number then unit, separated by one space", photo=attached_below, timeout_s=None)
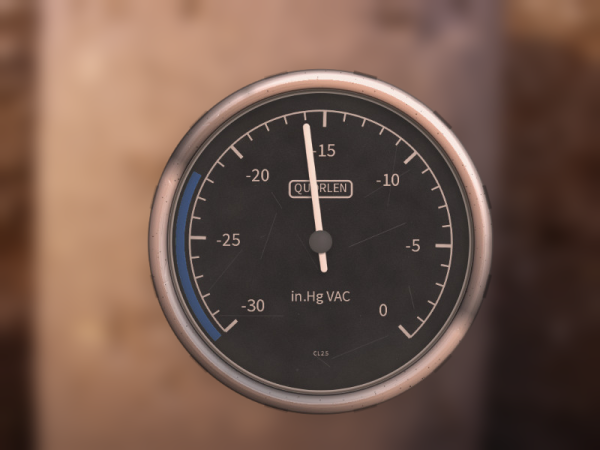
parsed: -16 inHg
